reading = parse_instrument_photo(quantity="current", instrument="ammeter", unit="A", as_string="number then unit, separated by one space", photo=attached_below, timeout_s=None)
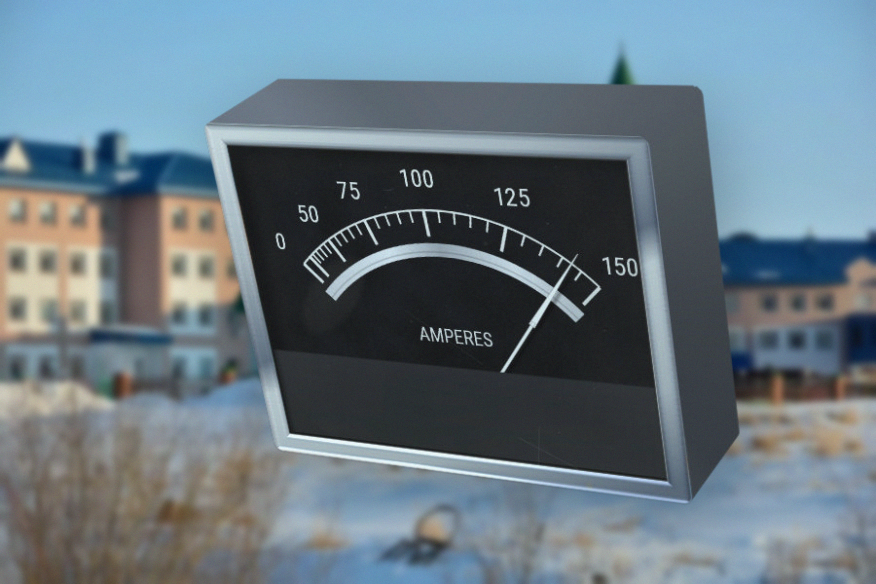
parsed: 142.5 A
